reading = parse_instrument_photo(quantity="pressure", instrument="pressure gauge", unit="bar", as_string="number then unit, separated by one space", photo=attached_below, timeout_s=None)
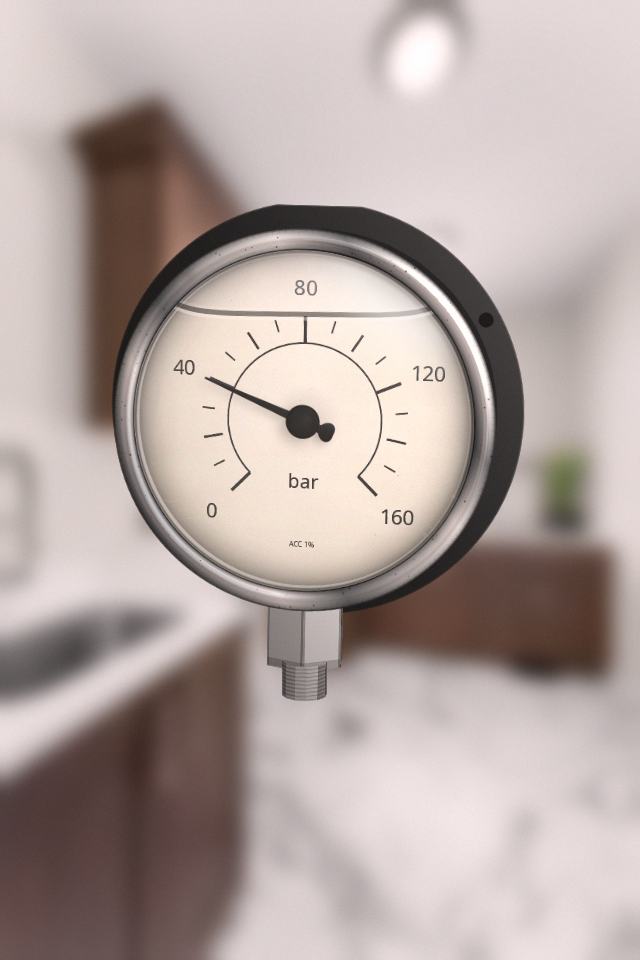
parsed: 40 bar
